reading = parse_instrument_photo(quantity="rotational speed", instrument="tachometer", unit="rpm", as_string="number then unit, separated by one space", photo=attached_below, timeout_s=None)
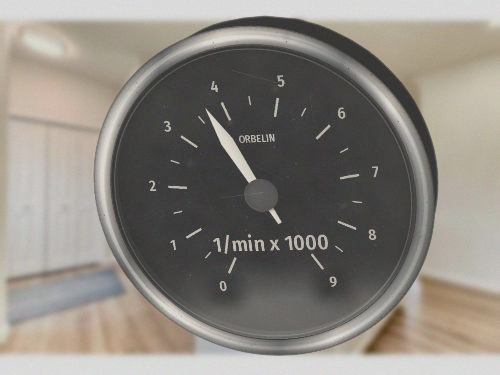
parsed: 3750 rpm
